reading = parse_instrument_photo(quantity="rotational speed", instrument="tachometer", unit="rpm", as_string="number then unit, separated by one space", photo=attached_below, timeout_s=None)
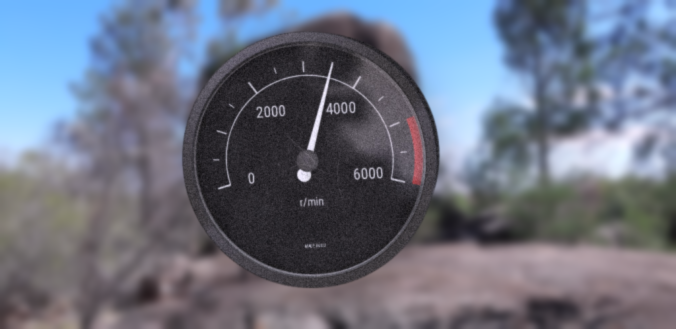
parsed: 3500 rpm
